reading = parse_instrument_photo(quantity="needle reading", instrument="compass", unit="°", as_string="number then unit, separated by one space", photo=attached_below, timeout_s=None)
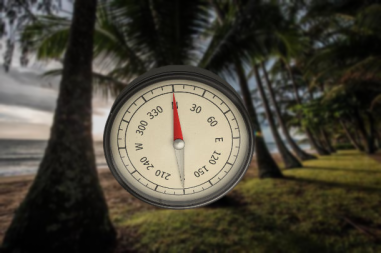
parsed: 0 °
